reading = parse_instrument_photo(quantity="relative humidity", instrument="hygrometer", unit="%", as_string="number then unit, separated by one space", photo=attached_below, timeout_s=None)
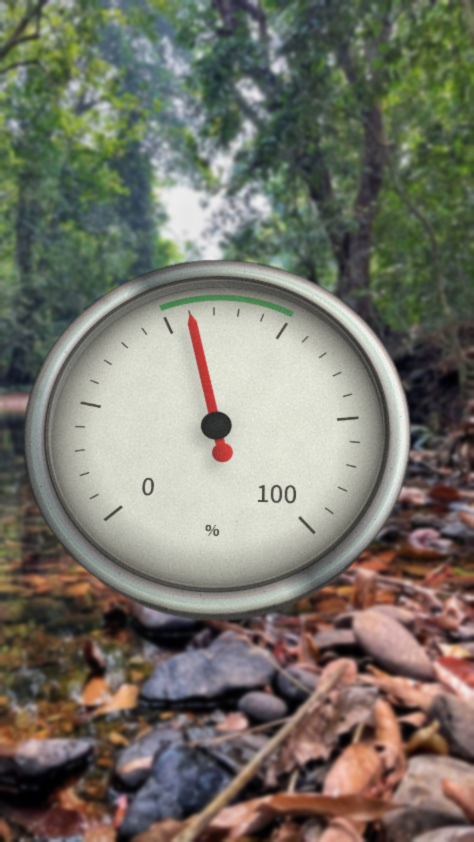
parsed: 44 %
